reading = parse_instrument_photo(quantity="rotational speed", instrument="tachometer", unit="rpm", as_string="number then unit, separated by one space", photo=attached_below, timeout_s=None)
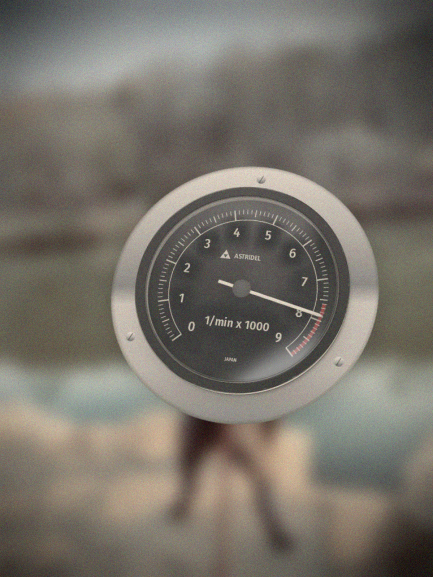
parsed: 7900 rpm
